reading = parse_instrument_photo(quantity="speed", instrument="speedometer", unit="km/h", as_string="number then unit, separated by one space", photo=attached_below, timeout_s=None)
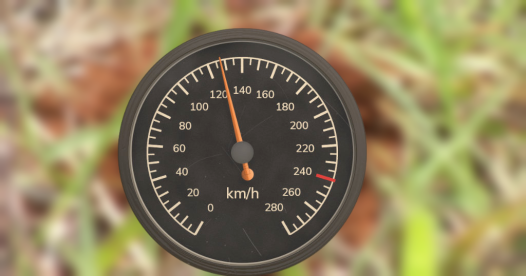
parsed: 127.5 km/h
